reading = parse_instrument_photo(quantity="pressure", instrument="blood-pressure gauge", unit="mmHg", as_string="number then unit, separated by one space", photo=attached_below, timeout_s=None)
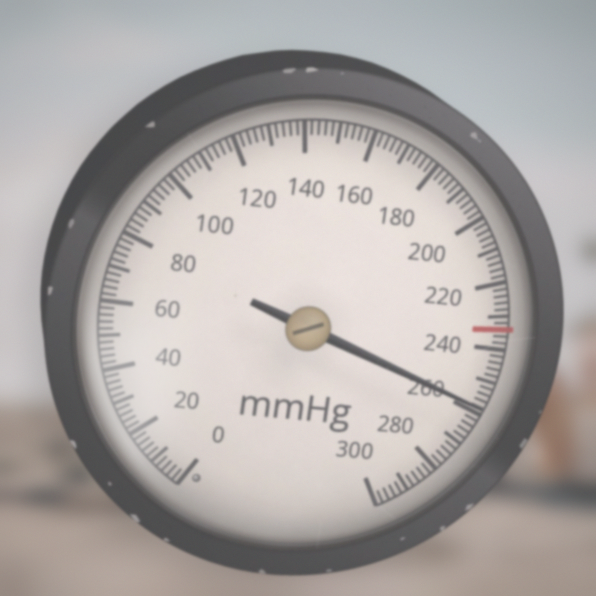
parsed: 258 mmHg
